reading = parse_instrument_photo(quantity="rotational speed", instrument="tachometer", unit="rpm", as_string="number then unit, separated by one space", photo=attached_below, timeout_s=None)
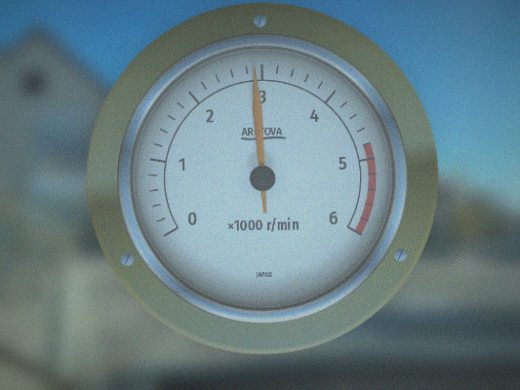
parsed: 2900 rpm
